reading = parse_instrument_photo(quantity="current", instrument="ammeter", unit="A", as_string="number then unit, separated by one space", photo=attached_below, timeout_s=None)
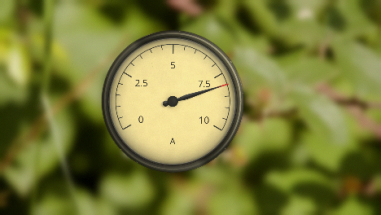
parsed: 8 A
